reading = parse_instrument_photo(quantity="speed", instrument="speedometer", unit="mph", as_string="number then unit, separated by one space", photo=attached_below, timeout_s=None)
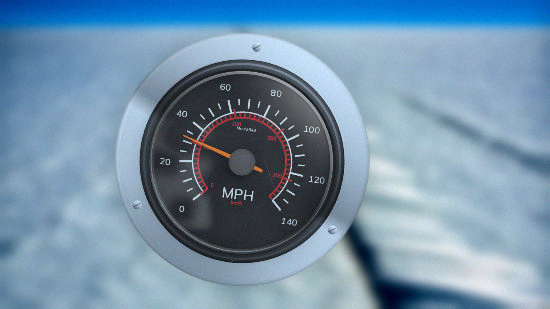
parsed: 32.5 mph
